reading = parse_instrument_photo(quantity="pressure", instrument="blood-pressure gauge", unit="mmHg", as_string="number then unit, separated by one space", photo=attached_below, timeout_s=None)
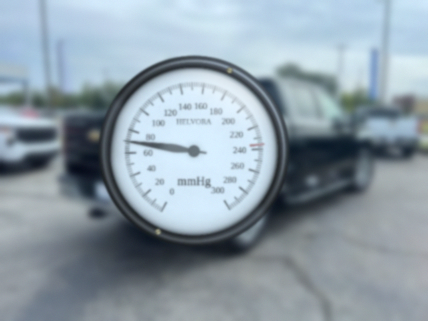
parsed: 70 mmHg
